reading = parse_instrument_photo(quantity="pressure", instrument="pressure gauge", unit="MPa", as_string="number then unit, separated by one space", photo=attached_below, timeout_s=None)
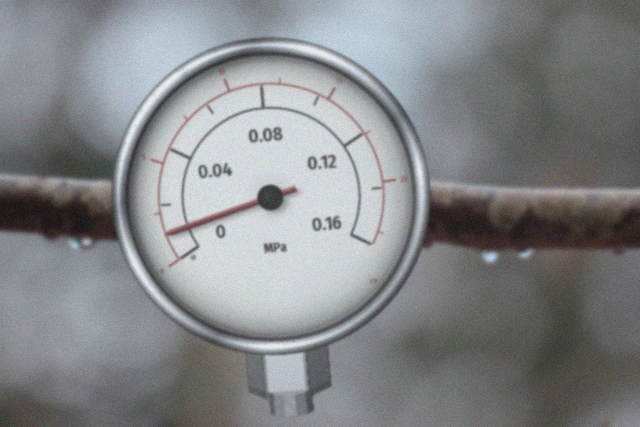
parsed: 0.01 MPa
